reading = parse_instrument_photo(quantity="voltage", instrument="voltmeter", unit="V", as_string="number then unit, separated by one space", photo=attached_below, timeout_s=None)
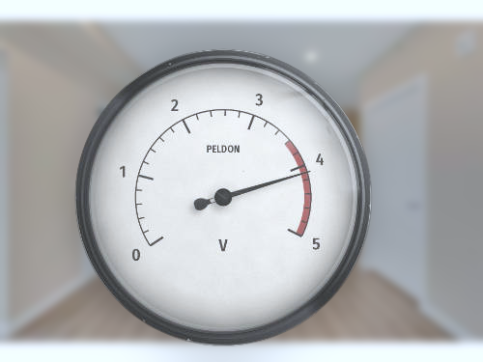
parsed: 4.1 V
